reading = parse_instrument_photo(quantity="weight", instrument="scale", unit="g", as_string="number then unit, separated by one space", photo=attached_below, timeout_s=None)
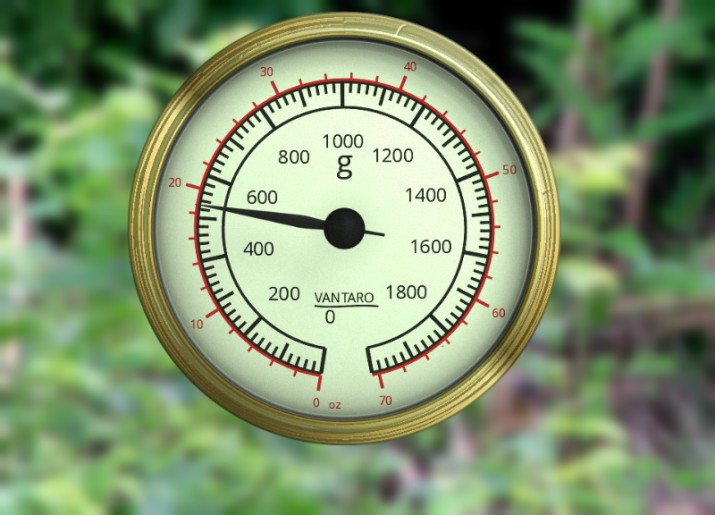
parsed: 530 g
